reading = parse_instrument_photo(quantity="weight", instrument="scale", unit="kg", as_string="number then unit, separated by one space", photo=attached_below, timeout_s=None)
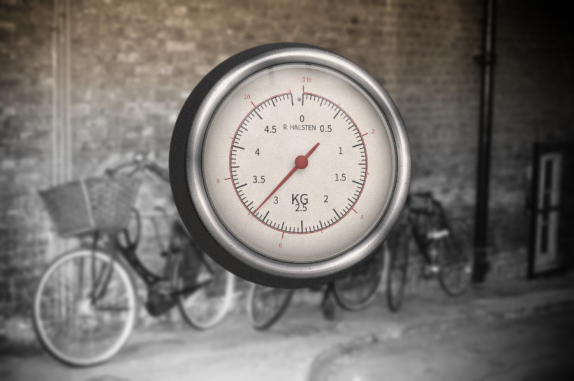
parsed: 3.15 kg
